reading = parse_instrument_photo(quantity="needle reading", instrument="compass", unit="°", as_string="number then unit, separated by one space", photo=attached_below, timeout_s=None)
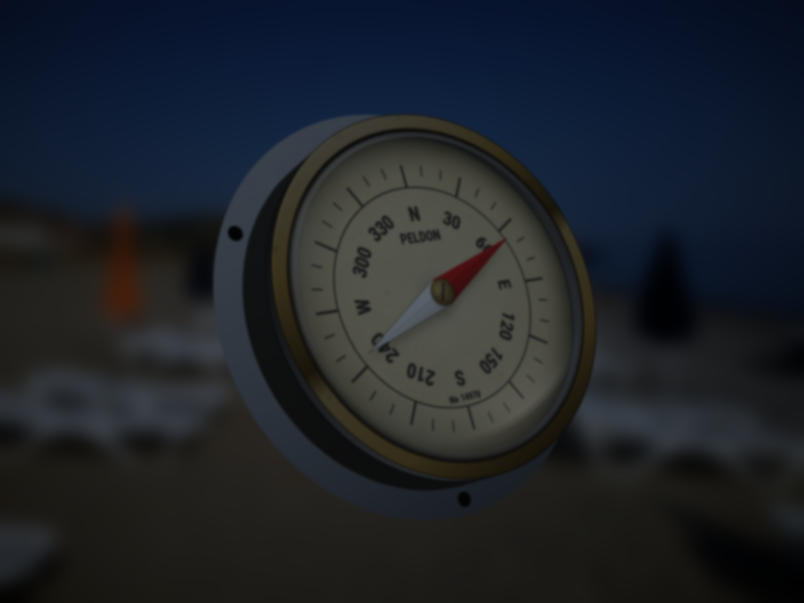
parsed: 65 °
